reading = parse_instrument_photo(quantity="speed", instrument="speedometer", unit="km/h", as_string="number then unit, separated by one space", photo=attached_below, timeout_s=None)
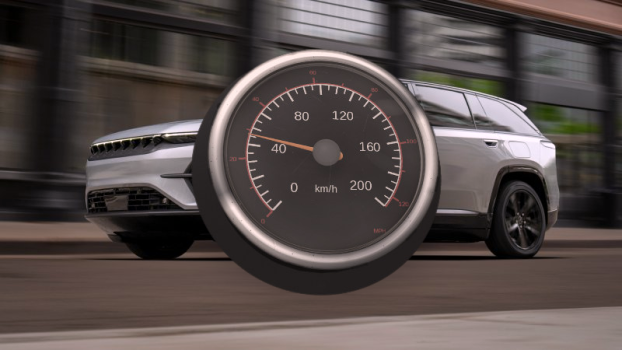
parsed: 45 km/h
